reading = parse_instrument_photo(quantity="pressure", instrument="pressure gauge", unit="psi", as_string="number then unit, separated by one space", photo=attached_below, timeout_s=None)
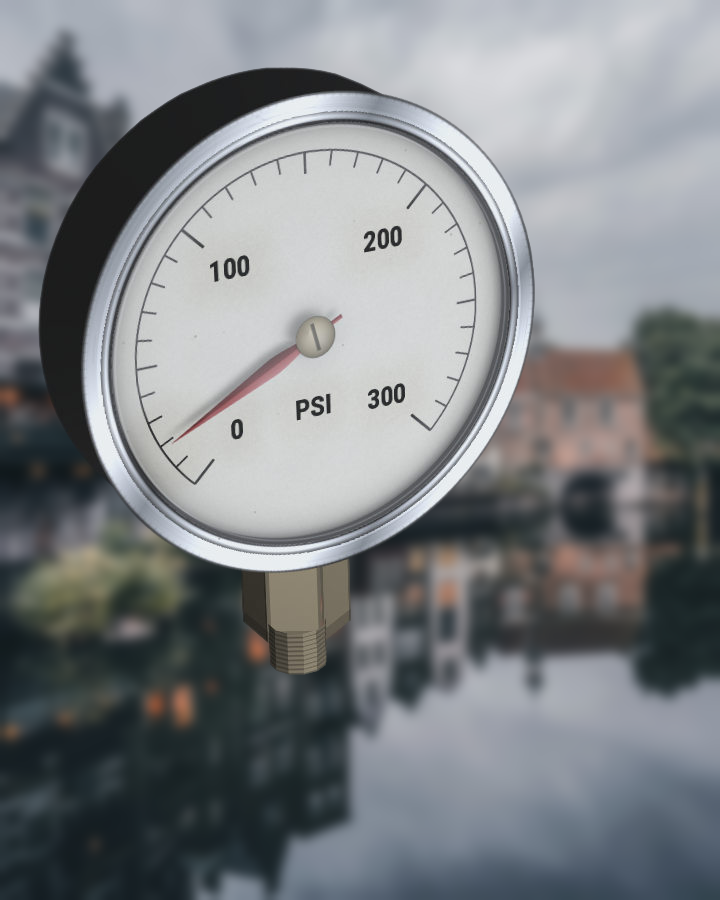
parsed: 20 psi
